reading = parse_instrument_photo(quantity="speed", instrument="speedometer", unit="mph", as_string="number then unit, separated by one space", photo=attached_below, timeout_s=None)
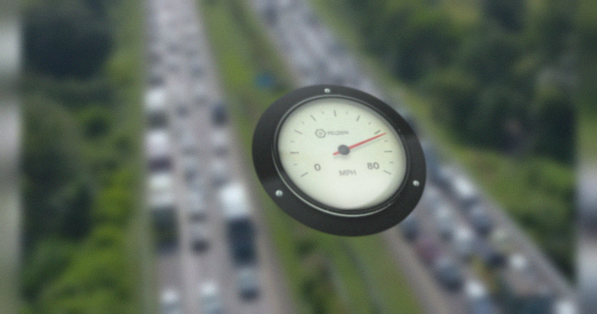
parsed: 62.5 mph
